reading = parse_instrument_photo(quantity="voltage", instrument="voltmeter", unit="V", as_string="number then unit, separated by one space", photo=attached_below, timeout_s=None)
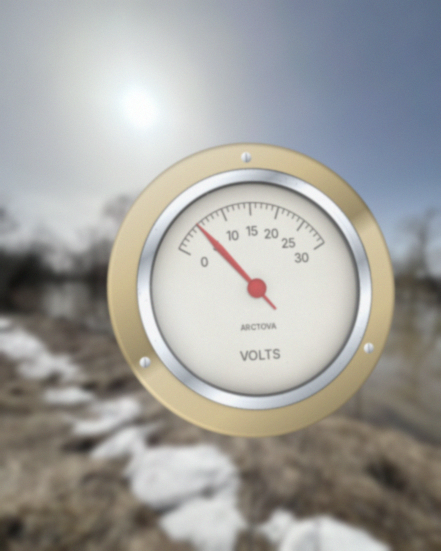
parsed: 5 V
